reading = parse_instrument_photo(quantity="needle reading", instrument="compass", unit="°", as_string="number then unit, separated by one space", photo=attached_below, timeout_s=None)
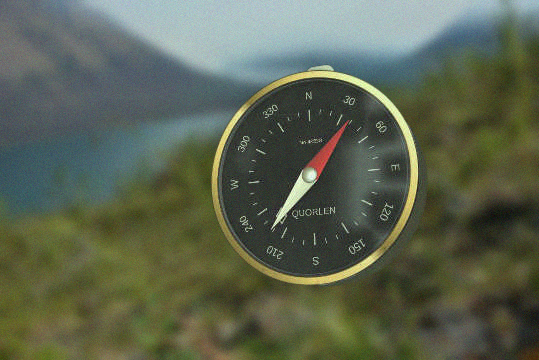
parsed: 40 °
